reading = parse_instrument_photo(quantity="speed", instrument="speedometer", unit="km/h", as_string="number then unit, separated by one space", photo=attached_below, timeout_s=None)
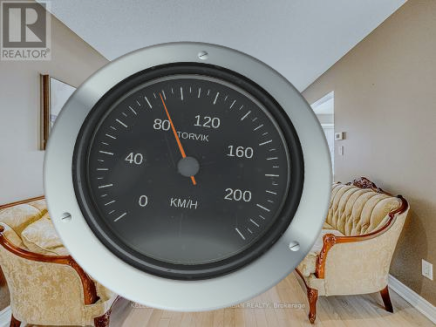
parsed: 87.5 km/h
